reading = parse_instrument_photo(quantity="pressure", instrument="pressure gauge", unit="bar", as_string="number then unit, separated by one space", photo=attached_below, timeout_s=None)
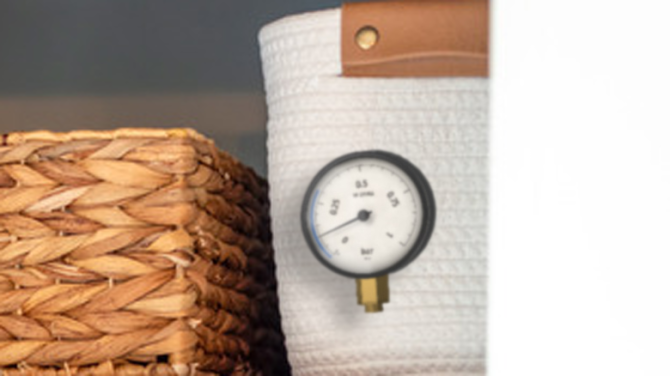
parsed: 0.1 bar
